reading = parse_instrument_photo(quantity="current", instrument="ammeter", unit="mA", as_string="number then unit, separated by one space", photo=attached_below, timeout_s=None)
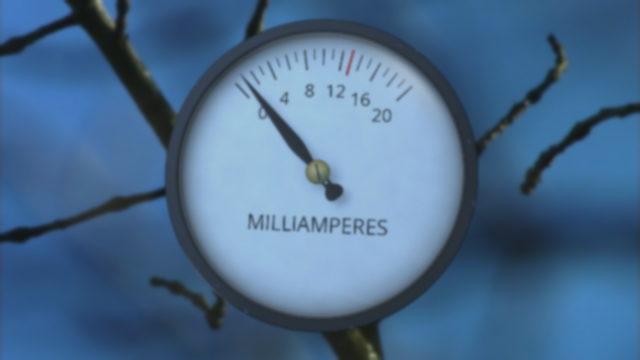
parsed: 1 mA
